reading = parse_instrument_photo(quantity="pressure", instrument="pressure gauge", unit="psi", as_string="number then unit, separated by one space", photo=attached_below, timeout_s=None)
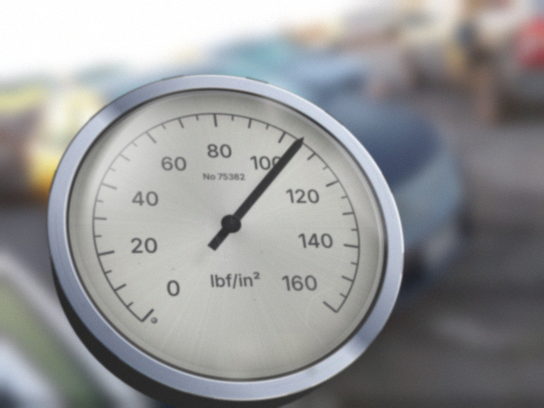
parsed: 105 psi
